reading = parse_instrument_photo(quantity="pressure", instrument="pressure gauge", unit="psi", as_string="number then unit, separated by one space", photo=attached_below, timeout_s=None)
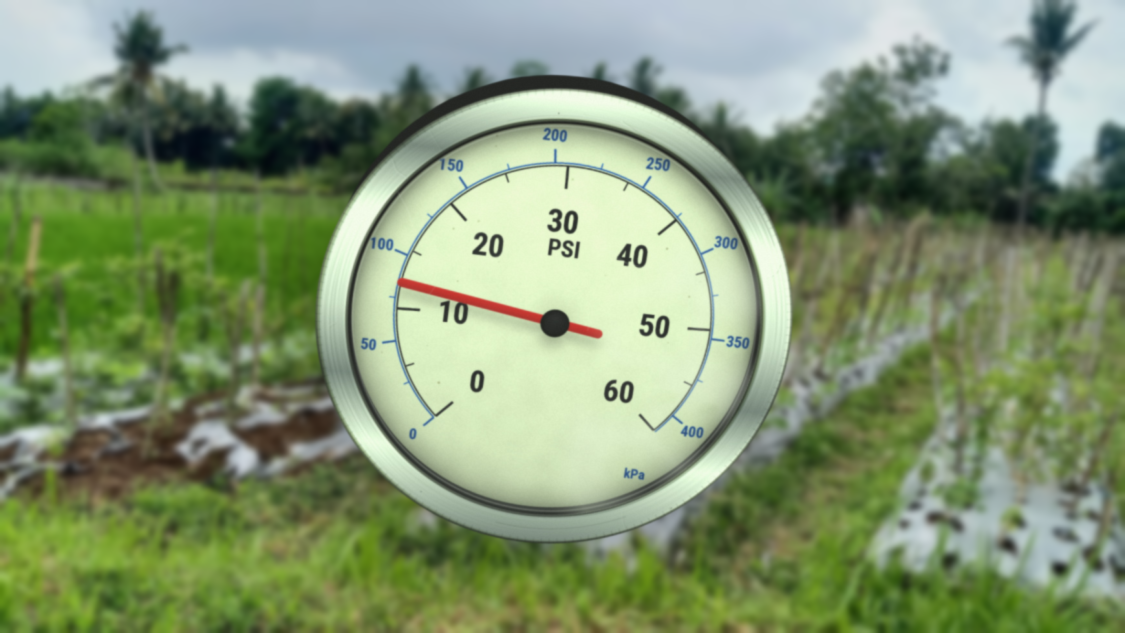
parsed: 12.5 psi
